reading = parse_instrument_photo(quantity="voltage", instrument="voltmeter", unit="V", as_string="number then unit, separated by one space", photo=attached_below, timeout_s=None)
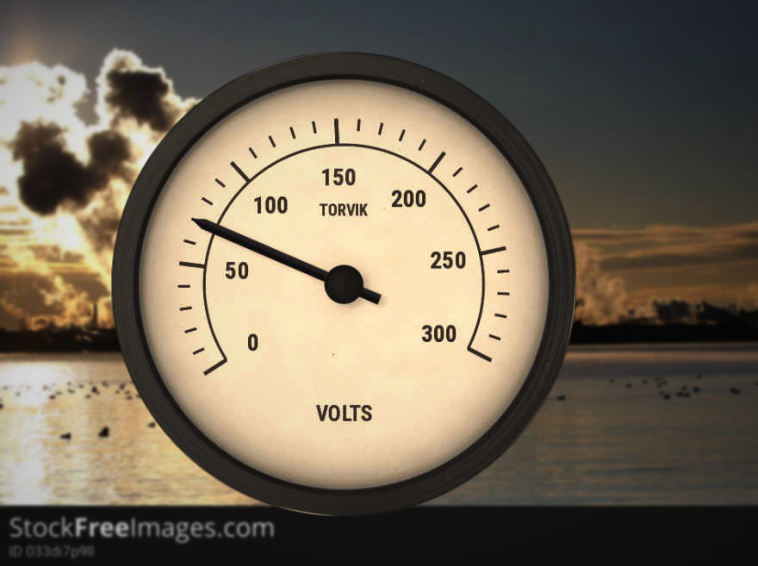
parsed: 70 V
